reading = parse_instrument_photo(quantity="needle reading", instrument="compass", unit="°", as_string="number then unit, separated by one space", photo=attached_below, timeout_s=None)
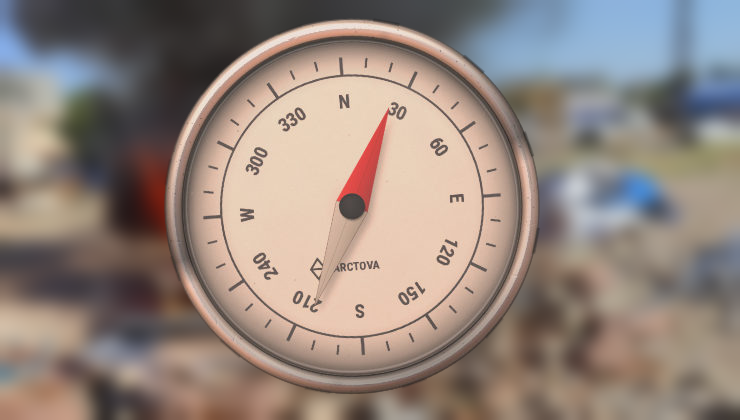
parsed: 25 °
